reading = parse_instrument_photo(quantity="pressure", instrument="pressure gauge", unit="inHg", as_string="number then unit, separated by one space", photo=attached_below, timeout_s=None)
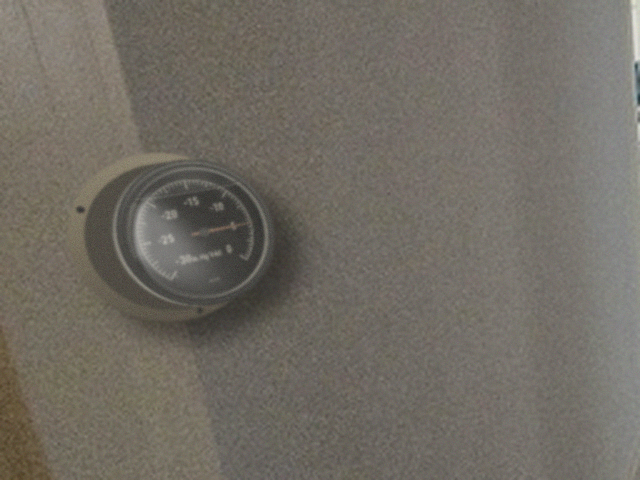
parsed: -5 inHg
